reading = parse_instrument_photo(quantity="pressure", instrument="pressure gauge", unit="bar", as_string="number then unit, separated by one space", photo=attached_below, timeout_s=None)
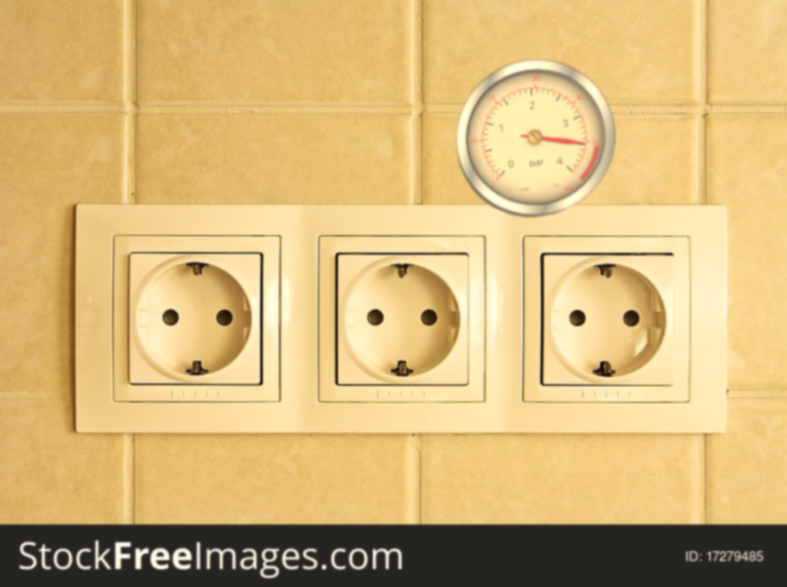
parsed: 3.5 bar
